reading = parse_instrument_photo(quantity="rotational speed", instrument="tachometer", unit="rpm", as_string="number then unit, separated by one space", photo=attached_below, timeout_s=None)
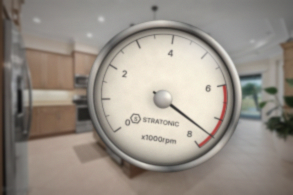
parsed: 7500 rpm
